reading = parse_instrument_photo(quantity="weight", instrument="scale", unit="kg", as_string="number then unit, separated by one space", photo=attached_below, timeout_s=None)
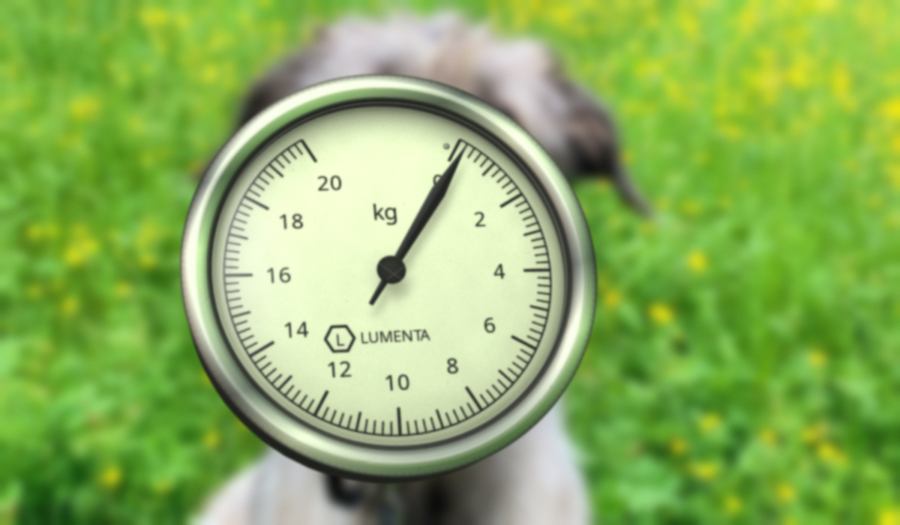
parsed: 0.2 kg
